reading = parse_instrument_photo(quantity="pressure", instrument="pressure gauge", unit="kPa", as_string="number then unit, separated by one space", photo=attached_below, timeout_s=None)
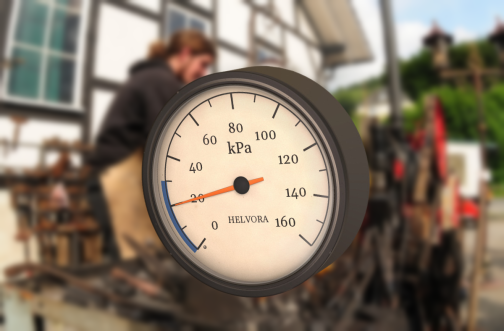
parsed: 20 kPa
